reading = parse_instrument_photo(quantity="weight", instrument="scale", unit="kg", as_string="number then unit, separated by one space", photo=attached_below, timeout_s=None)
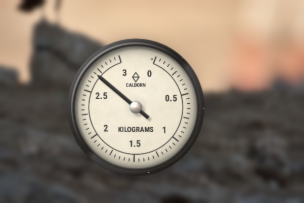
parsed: 2.7 kg
